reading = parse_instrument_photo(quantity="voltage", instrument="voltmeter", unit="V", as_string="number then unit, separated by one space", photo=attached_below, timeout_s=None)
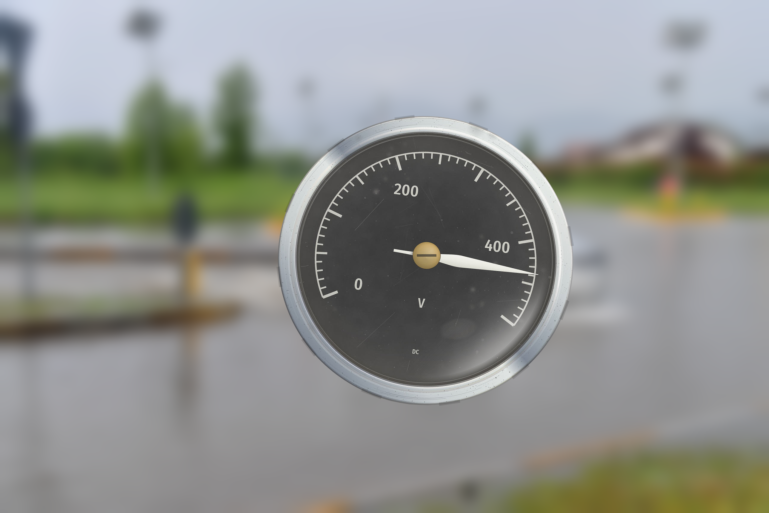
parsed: 440 V
